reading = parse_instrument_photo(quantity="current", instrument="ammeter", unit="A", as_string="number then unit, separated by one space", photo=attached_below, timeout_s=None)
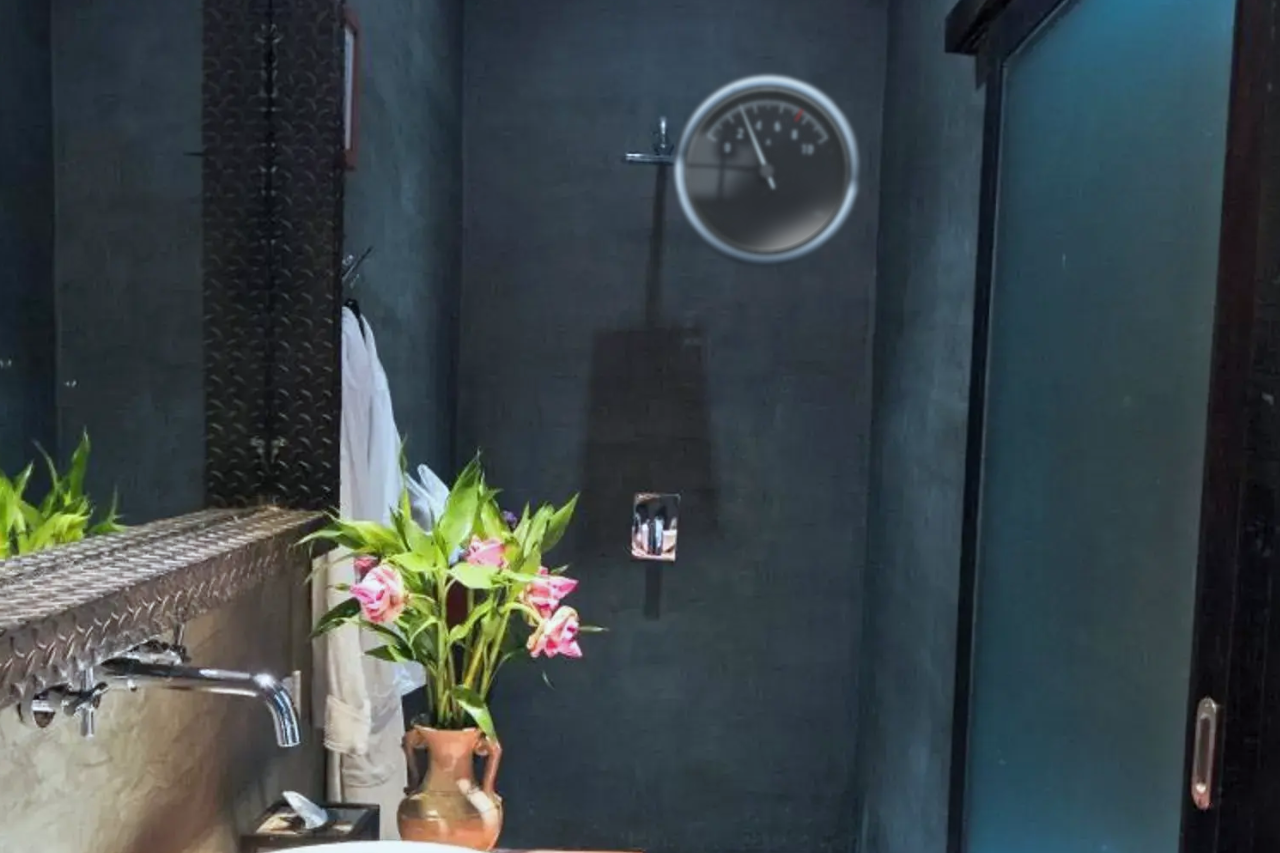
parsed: 3 A
